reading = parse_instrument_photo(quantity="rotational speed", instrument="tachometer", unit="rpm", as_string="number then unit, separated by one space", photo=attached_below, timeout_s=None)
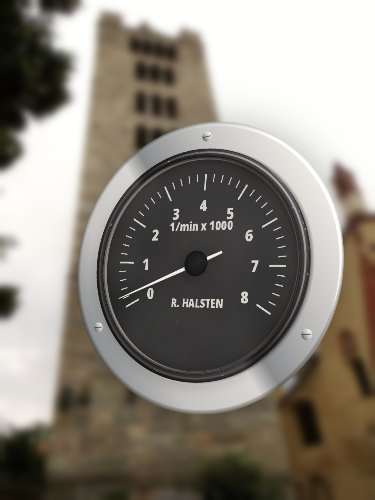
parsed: 200 rpm
